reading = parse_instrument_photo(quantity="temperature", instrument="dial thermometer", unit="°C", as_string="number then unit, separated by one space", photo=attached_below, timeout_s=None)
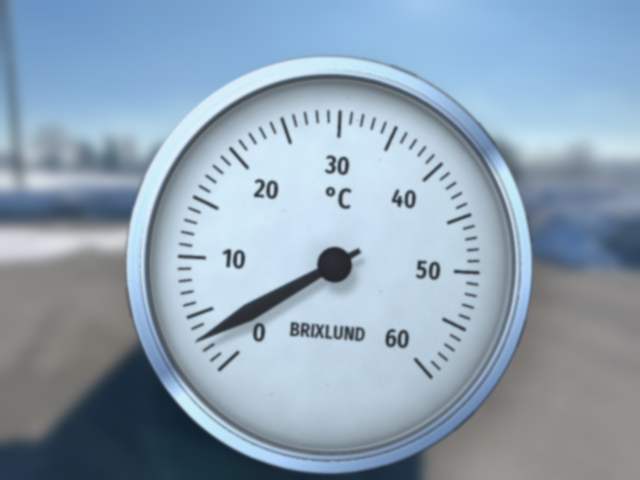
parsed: 3 °C
